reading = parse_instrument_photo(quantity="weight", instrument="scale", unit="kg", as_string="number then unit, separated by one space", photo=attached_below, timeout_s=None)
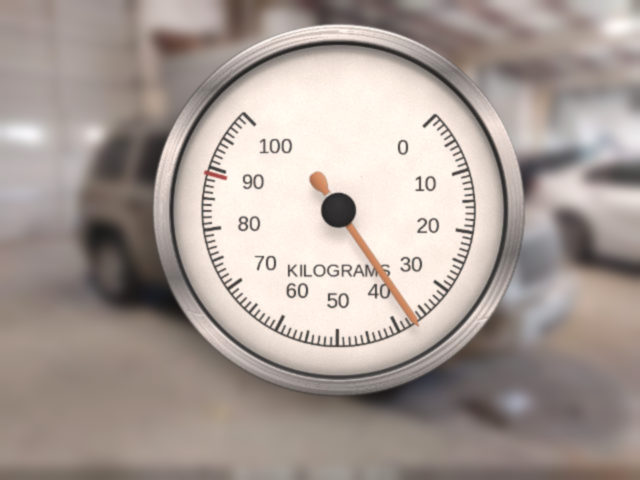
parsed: 37 kg
